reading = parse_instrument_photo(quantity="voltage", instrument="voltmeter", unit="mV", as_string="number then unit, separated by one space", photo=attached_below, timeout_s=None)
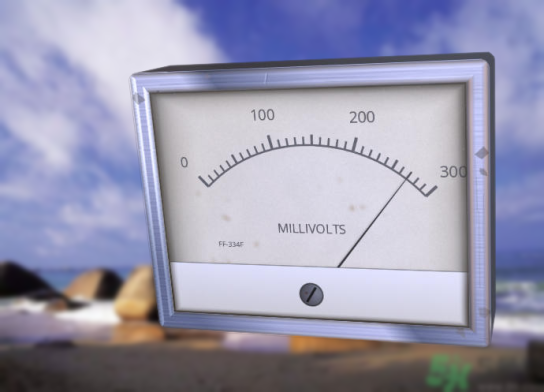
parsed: 270 mV
